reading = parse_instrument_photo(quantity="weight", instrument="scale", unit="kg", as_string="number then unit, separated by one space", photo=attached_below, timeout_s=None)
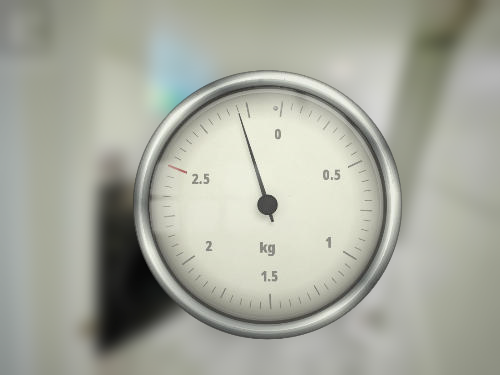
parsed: 2.95 kg
